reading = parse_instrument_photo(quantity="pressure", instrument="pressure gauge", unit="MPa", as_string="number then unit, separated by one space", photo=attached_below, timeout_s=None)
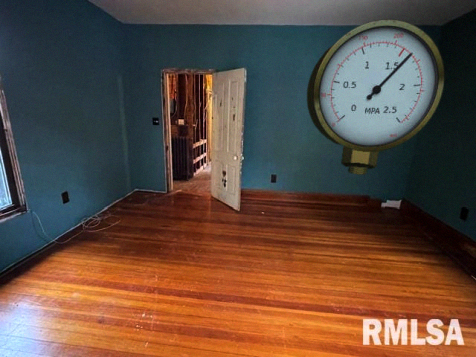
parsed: 1.6 MPa
